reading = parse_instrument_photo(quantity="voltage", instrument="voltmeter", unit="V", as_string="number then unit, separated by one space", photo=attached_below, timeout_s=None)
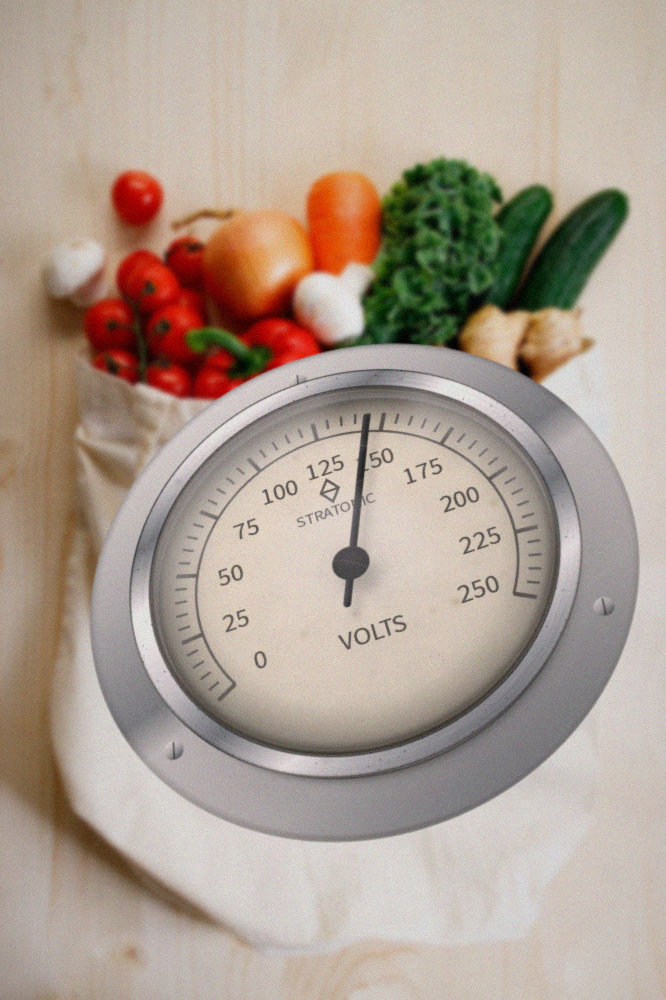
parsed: 145 V
